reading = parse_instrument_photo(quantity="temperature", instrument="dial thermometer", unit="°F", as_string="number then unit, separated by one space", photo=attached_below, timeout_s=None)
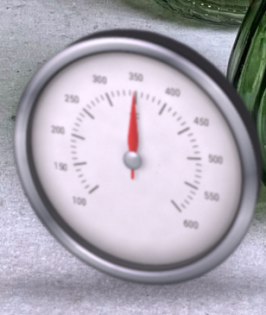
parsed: 350 °F
